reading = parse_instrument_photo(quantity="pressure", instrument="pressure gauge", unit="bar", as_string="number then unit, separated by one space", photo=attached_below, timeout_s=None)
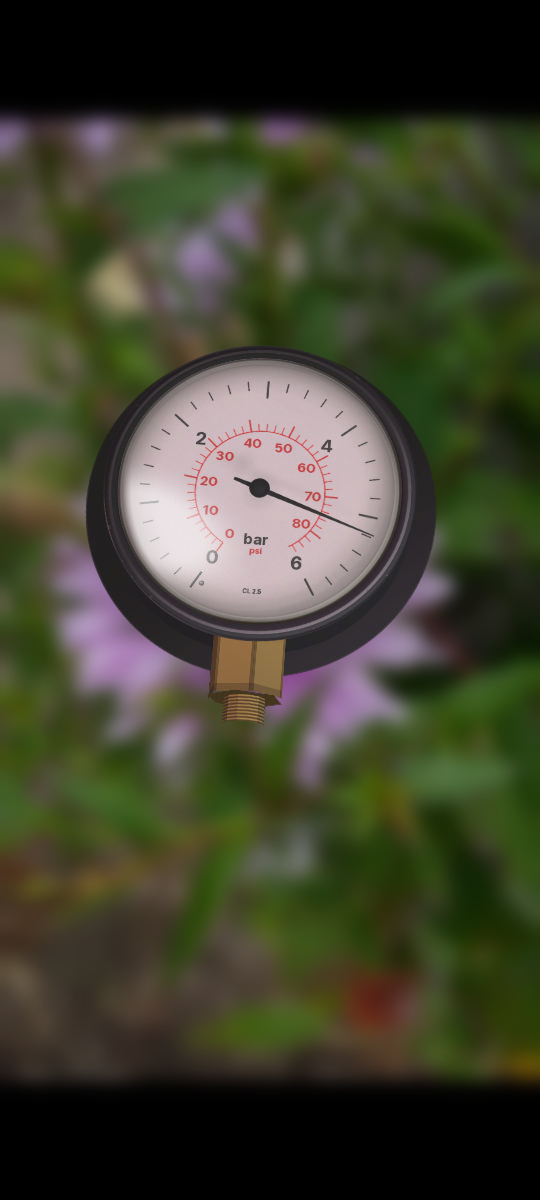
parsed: 5.2 bar
